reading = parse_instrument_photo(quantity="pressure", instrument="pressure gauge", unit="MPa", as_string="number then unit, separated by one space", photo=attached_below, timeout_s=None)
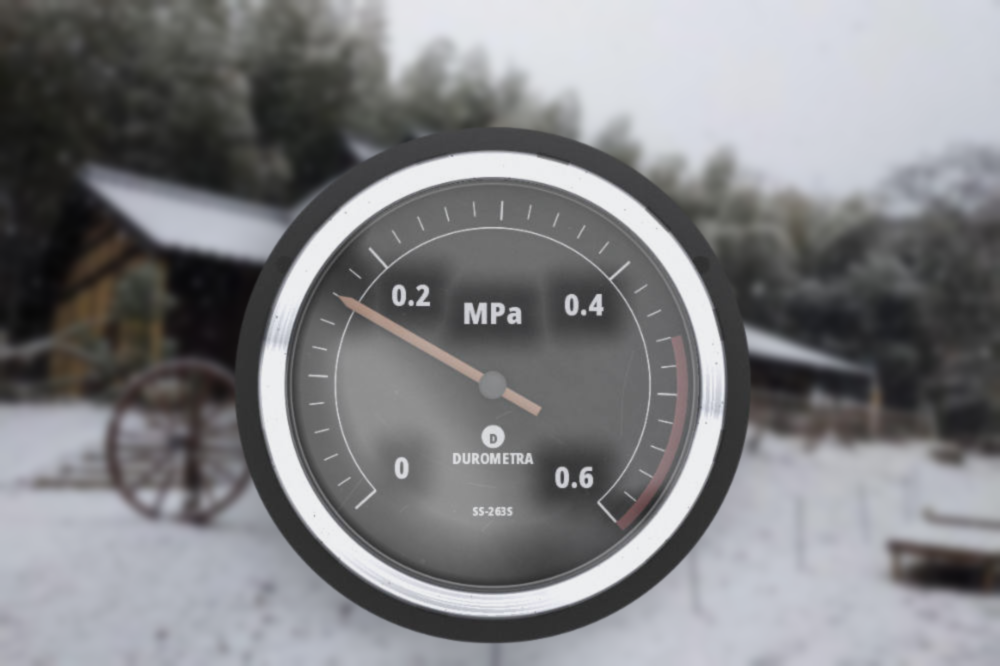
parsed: 0.16 MPa
